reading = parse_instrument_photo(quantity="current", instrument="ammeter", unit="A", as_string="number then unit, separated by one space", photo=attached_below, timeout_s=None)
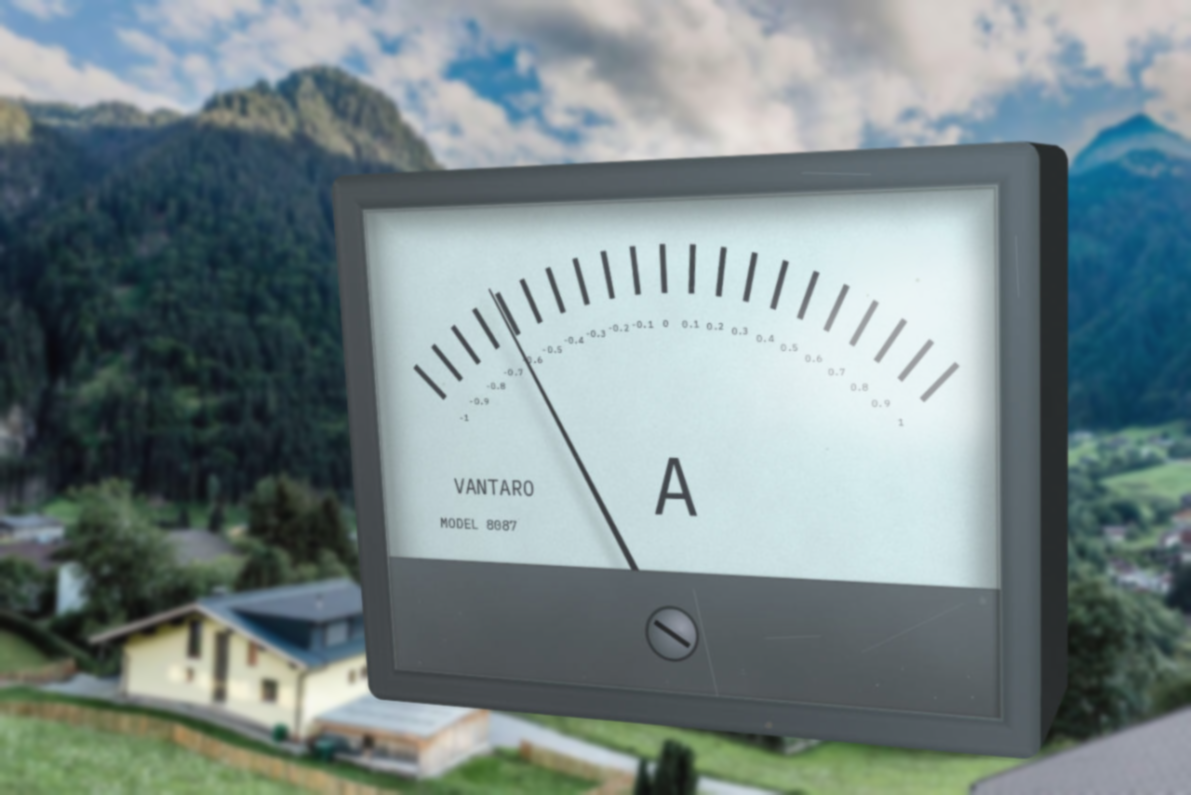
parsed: -0.6 A
